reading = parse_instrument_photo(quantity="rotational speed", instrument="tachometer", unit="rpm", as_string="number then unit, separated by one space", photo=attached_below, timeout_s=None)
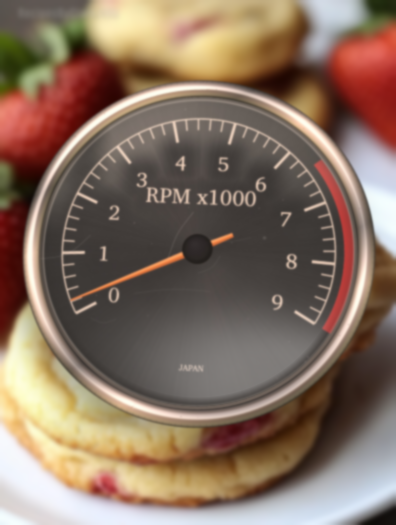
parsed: 200 rpm
